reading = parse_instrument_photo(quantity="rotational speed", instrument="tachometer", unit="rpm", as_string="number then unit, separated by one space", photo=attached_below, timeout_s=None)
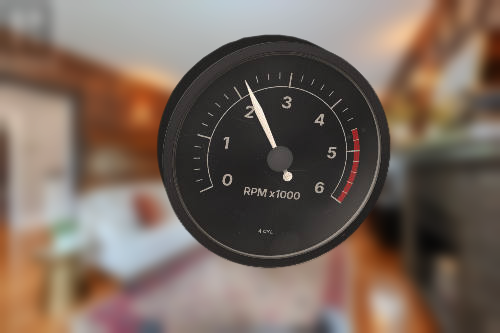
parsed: 2200 rpm
